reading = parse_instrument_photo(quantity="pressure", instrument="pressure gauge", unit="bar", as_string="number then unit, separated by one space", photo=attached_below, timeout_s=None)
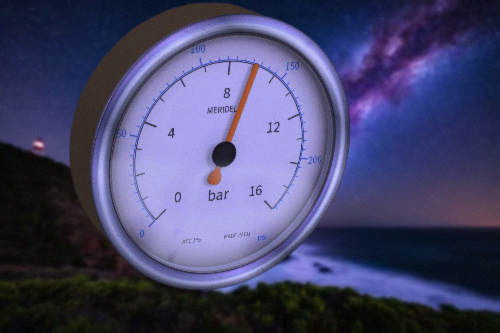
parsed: 9 bar
